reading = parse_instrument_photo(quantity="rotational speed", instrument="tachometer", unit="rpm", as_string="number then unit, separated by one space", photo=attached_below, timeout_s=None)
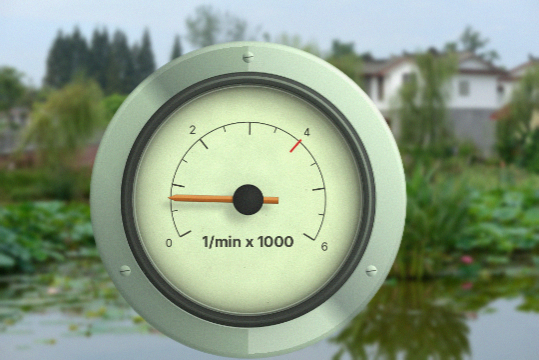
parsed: 750 rpm
